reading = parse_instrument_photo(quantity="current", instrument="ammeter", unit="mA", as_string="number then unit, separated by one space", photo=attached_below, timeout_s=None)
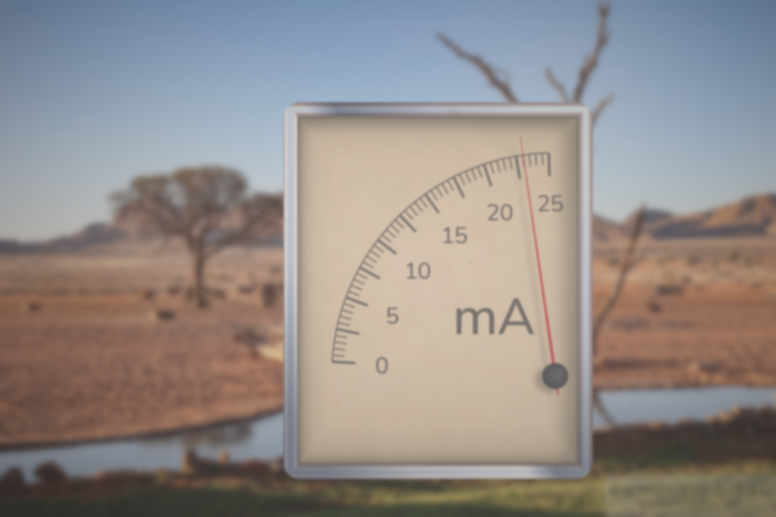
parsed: 23 mA
